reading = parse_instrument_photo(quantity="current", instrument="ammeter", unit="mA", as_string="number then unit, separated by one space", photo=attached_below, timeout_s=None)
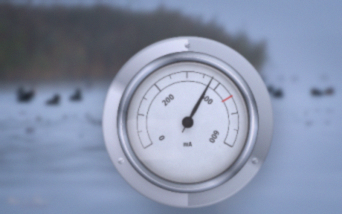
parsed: 375 mA
